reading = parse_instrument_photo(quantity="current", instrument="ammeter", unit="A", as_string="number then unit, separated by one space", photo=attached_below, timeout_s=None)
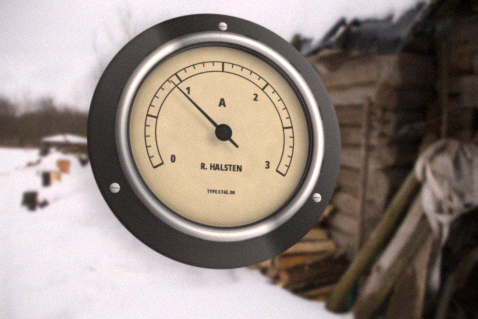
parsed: 0.9 A
